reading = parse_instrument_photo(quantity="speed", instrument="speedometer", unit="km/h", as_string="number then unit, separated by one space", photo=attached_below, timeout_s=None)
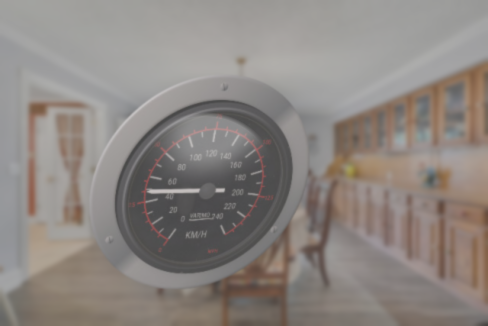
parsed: 50 km/h
